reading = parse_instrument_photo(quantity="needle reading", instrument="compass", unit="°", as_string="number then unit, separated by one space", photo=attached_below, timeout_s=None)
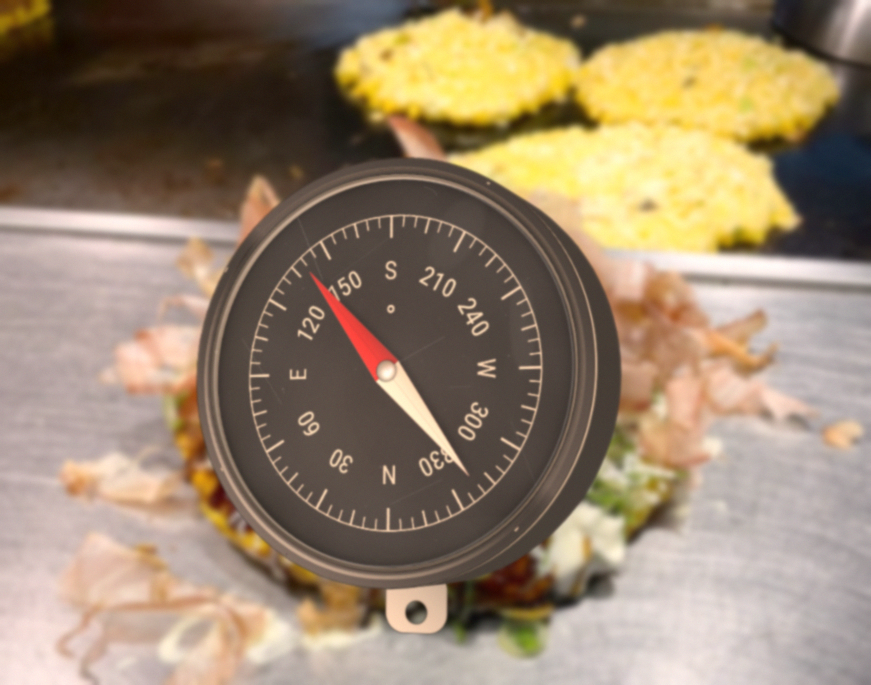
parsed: 140 °
